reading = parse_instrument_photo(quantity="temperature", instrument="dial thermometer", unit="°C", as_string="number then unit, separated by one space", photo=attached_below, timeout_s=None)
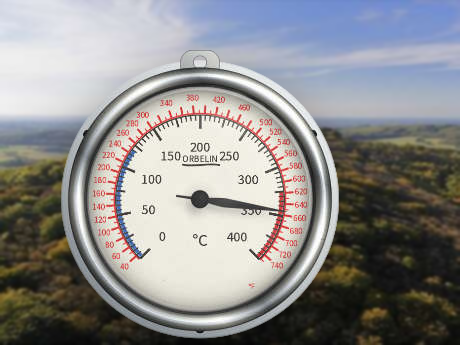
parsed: 345 °C
